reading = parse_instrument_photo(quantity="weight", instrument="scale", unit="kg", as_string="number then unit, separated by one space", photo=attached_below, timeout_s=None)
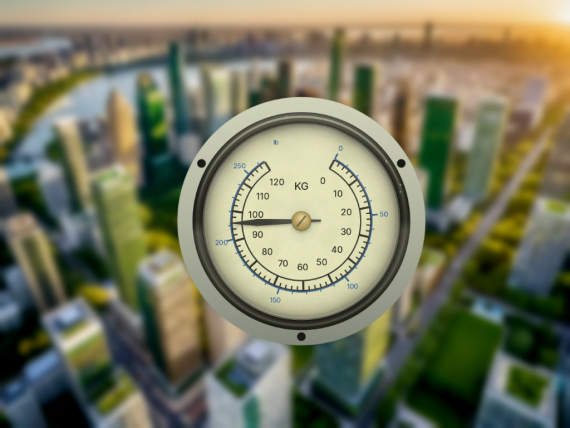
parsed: 96 kg
